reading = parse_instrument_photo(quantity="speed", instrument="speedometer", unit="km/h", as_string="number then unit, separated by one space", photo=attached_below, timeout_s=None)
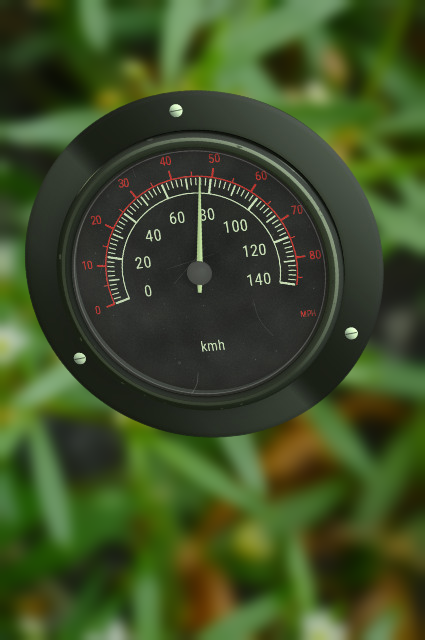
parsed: 76 km/h
